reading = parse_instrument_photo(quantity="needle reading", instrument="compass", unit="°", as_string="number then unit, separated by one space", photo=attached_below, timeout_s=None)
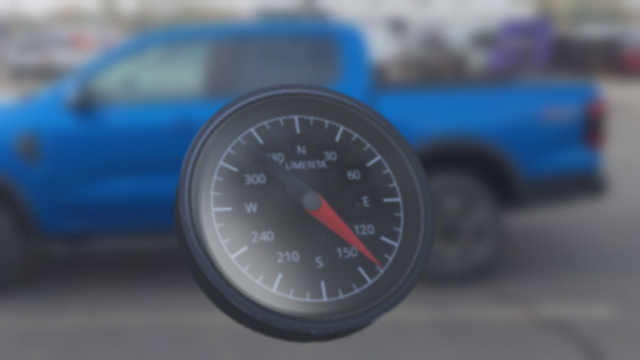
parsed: 140 °
